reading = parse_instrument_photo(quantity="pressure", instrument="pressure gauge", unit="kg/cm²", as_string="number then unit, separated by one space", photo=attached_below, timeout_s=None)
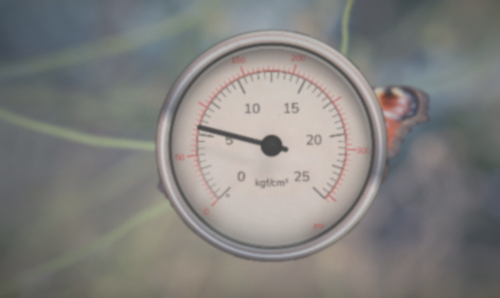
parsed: 5.5 kg/cm²
